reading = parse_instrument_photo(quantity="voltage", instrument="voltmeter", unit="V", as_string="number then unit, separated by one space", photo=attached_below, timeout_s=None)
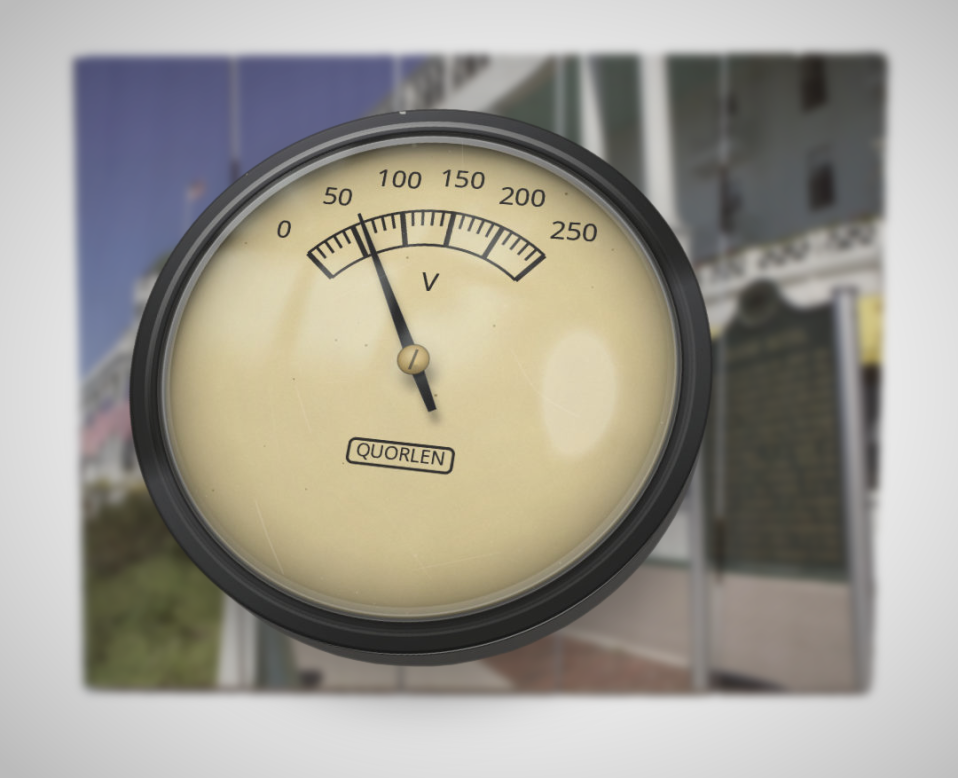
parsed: 60 V
